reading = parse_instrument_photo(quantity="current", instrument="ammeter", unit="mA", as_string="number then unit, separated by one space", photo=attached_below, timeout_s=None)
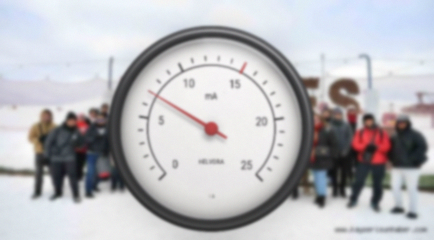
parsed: 7 mA
